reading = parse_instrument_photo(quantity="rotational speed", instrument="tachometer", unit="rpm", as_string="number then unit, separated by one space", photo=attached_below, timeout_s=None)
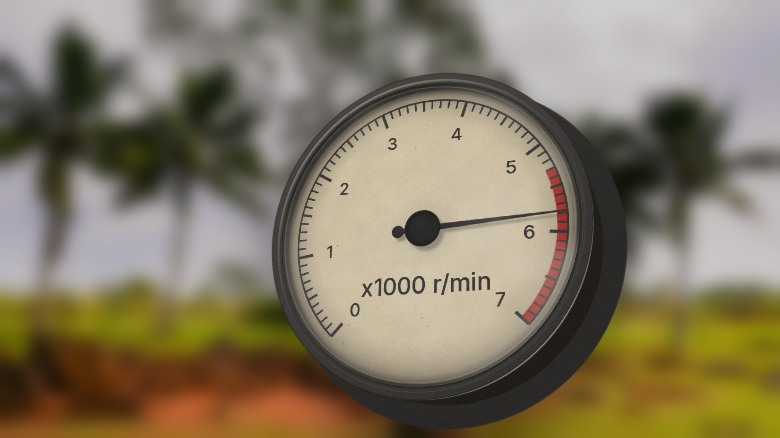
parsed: 5800 rpm
